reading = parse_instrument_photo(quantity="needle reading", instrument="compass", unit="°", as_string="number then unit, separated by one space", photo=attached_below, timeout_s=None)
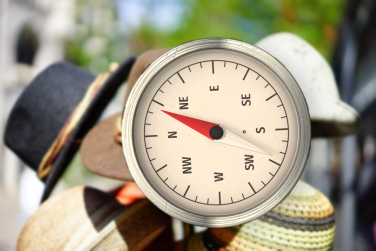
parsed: 25 °
